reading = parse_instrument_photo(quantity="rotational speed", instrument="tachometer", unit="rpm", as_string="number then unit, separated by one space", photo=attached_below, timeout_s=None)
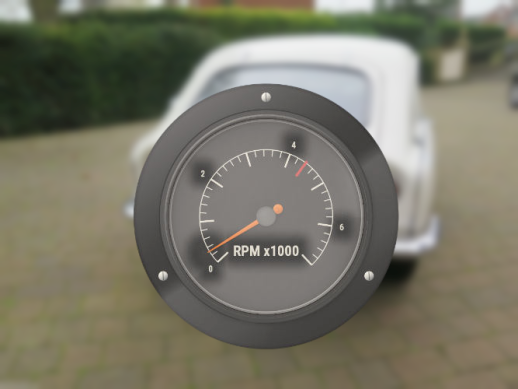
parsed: 300 rpm
